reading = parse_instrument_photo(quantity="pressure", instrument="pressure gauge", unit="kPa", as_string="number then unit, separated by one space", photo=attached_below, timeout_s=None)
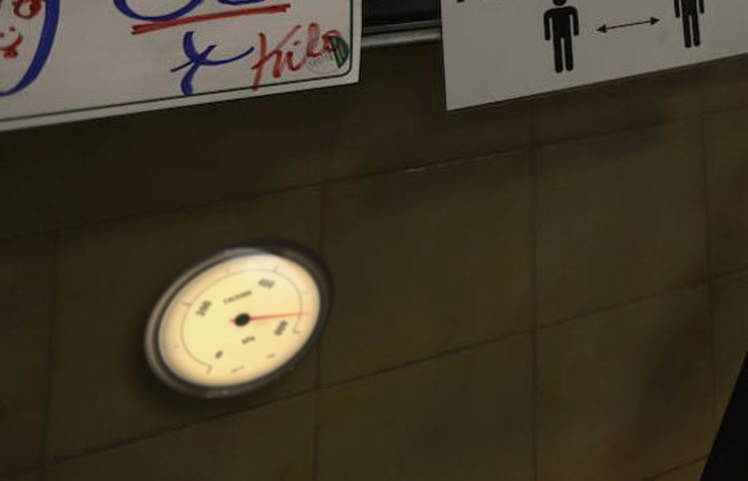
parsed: 550 kPa
